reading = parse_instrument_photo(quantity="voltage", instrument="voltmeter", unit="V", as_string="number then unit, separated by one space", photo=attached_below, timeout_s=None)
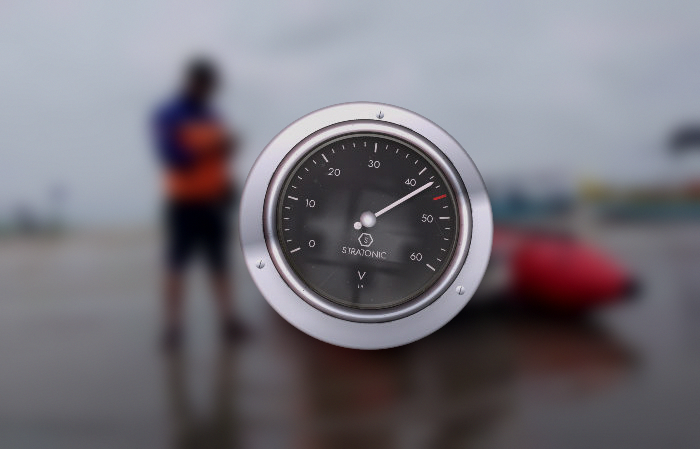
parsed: 43 V
